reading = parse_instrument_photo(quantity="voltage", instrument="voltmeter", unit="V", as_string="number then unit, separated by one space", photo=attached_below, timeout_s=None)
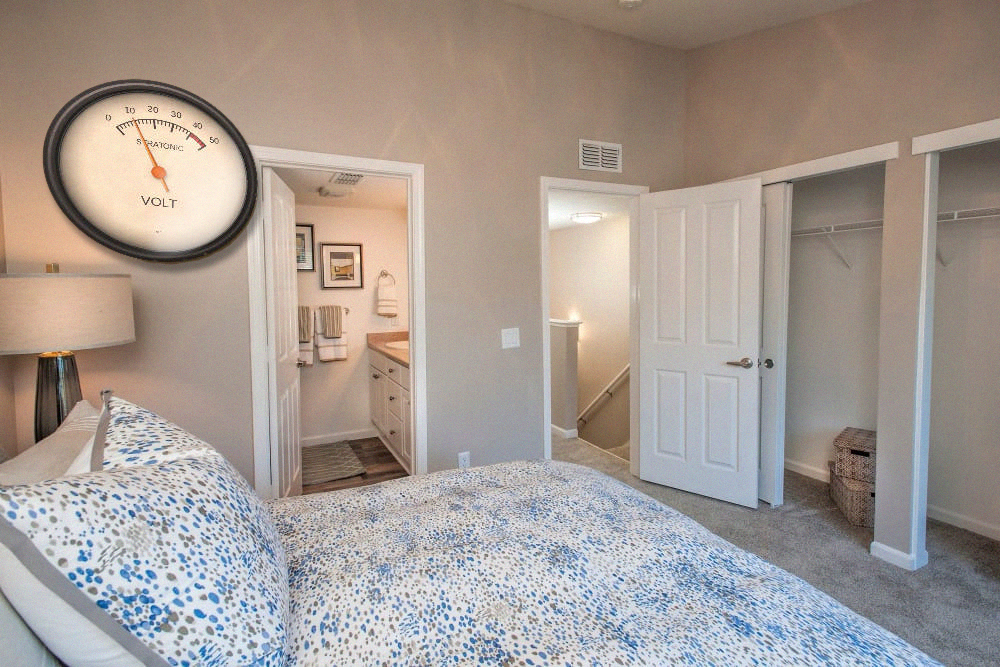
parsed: 10 V
